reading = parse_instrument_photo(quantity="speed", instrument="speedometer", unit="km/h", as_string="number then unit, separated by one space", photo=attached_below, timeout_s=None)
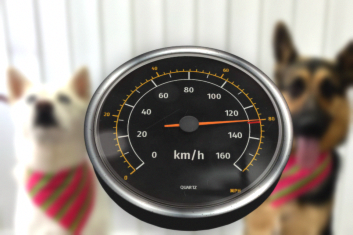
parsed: 130 km/h
